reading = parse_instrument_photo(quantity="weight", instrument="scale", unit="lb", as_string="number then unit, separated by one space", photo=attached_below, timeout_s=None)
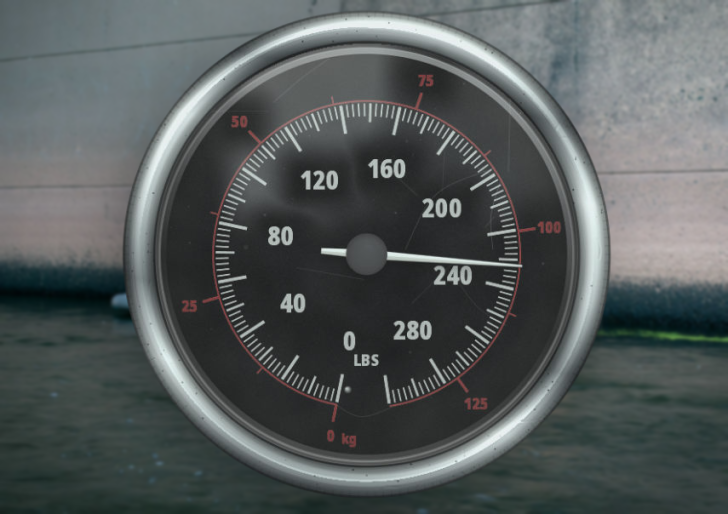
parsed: 232 lb
